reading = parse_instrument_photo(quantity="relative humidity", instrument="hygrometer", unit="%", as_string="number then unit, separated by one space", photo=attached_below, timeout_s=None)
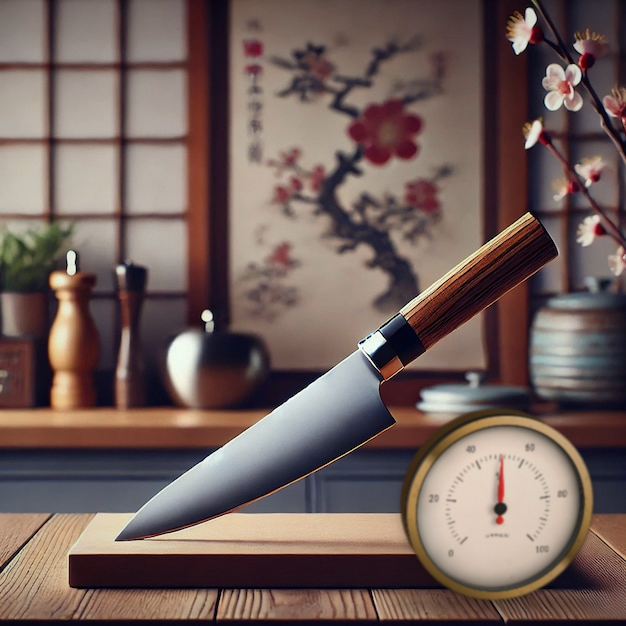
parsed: 50 %
